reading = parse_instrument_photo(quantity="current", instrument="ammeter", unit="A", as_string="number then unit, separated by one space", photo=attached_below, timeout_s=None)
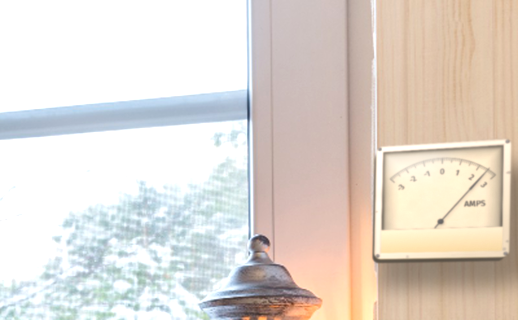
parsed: 2.5 A
